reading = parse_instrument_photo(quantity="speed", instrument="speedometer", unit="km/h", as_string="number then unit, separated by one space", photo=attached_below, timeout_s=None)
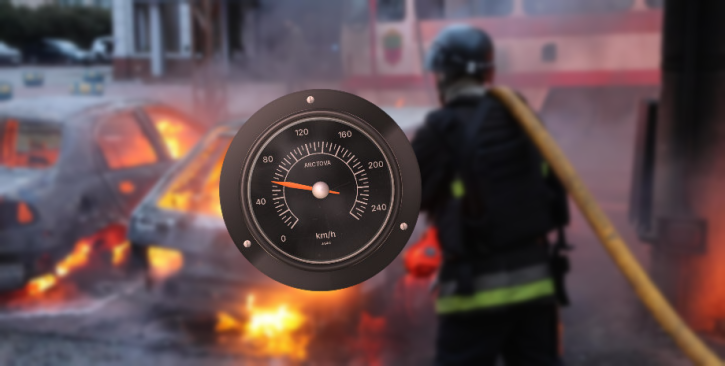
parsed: 60 km/h
